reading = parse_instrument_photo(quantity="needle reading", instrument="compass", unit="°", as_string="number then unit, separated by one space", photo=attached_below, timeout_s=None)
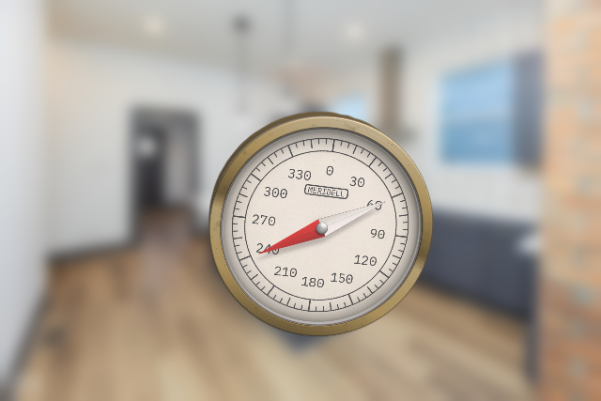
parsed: 240 °
